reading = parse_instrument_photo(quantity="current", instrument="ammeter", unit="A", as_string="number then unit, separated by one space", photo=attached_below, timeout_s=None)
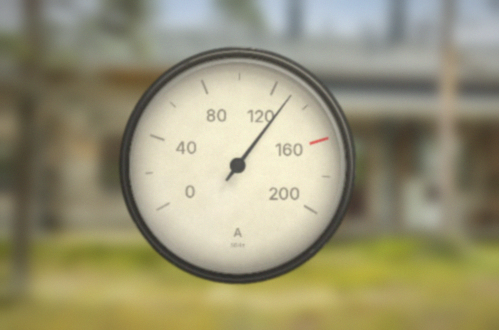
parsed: 130 A
